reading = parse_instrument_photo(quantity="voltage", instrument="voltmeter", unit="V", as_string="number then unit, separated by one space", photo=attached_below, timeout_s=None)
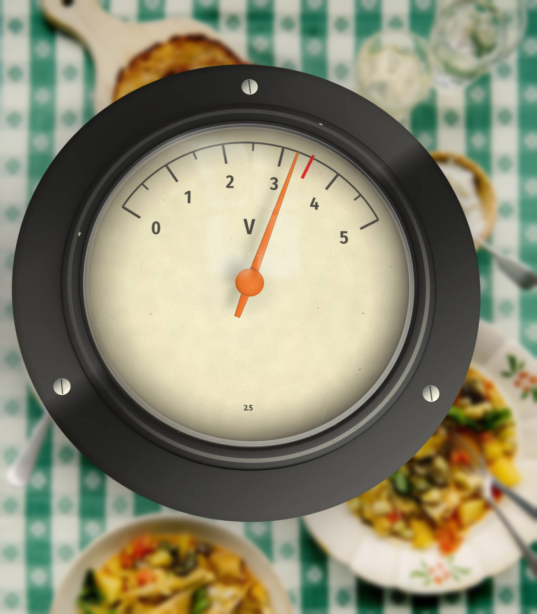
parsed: 3.25 V
